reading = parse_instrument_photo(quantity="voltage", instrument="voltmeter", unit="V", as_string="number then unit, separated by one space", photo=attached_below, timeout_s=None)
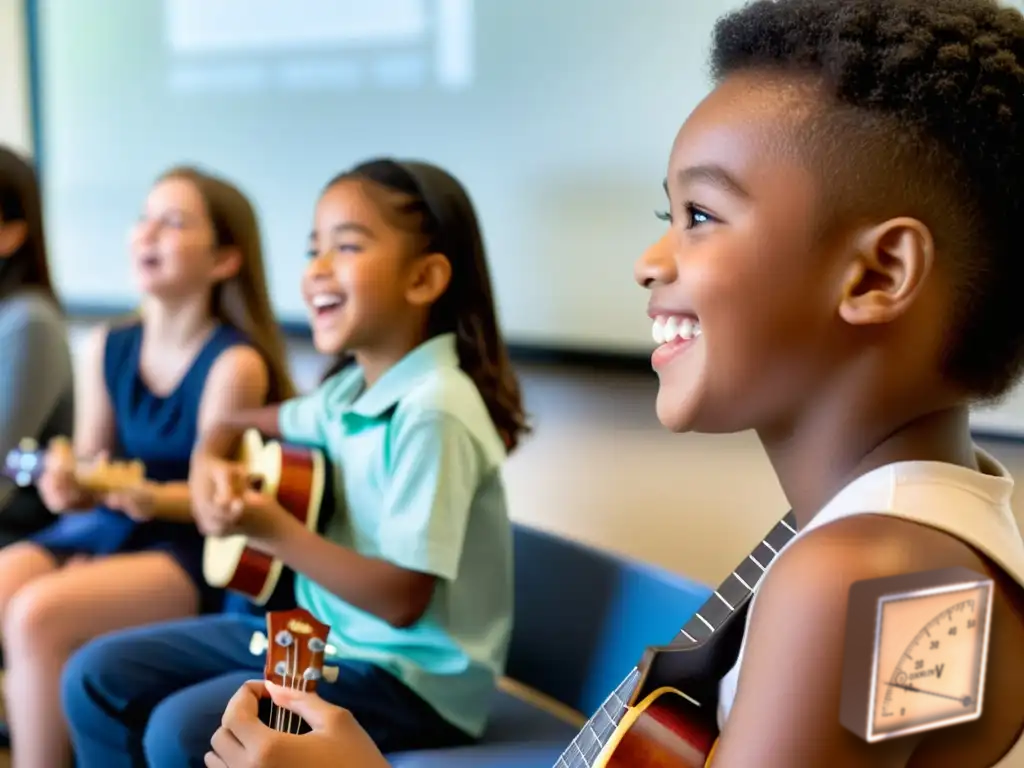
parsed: 10 V
